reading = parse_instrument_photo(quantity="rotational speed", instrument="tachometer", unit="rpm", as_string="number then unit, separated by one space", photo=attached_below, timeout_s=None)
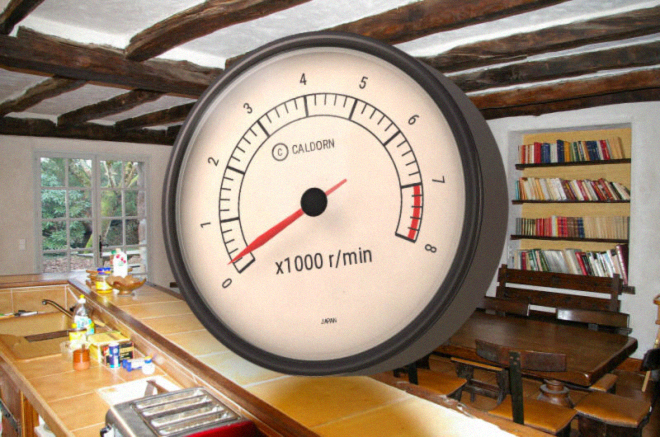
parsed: 200 rpm
